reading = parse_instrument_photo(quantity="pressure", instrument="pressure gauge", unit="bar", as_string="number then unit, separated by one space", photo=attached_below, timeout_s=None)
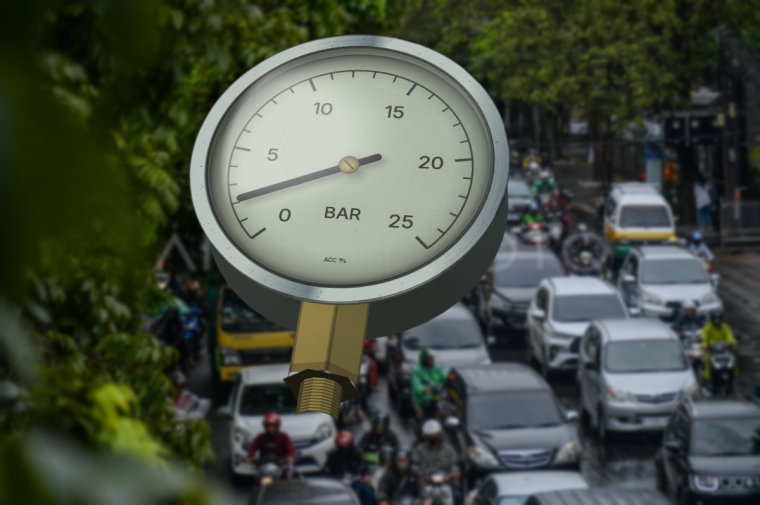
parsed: 2 bar
